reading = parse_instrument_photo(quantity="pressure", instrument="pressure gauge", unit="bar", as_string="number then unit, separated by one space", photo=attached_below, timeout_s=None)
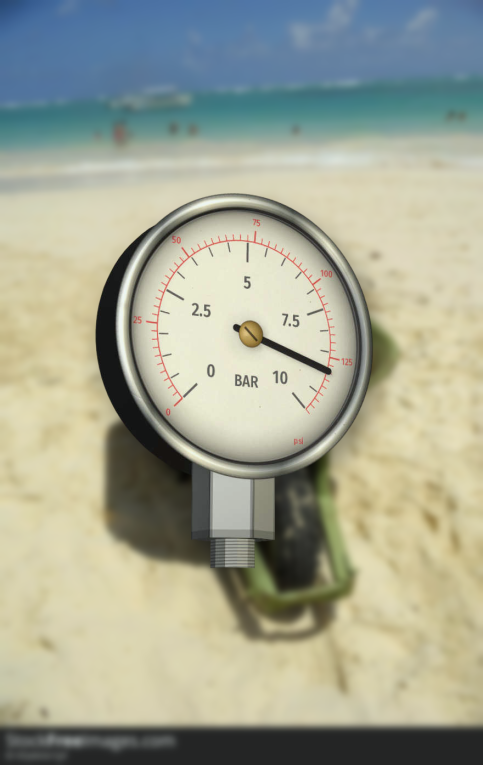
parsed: 9 bar
